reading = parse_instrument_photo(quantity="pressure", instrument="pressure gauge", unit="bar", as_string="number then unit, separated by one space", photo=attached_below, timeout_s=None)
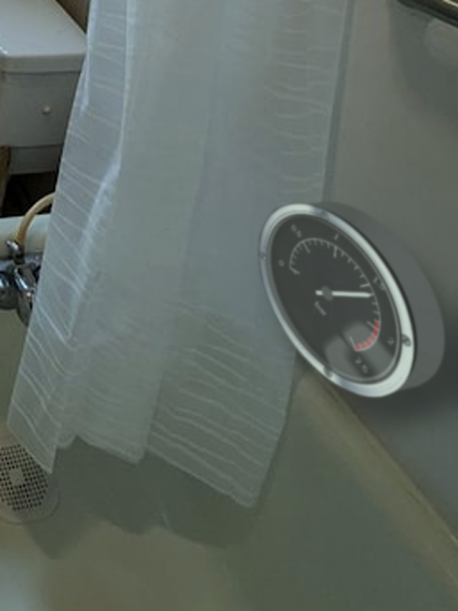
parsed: 1.6 bar
